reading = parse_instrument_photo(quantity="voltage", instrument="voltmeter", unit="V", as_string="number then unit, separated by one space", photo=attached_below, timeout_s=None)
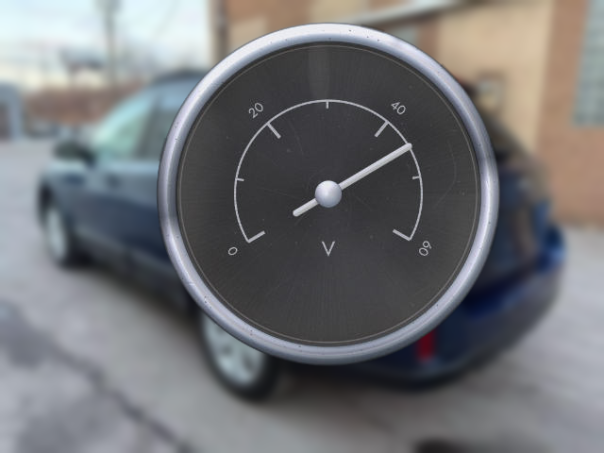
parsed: 45 V
